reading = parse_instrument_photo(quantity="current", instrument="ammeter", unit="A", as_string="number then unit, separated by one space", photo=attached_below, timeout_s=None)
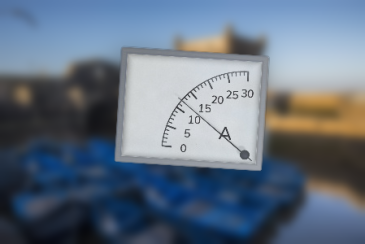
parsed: 12 A
